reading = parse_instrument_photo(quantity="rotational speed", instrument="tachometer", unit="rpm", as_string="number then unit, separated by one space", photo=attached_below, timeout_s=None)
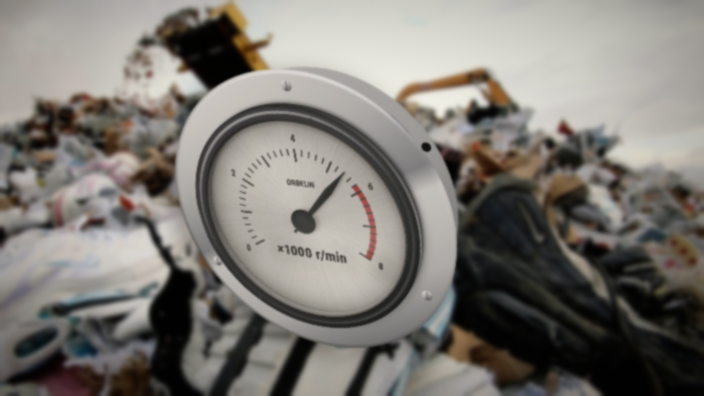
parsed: 5400 rpm
